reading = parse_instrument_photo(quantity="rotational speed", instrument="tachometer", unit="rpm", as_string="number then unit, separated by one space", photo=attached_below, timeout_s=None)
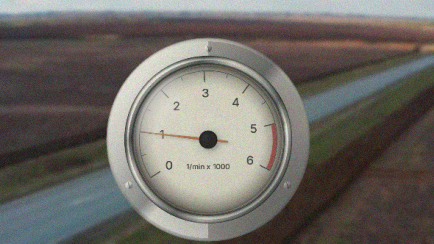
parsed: 1000 rpm
